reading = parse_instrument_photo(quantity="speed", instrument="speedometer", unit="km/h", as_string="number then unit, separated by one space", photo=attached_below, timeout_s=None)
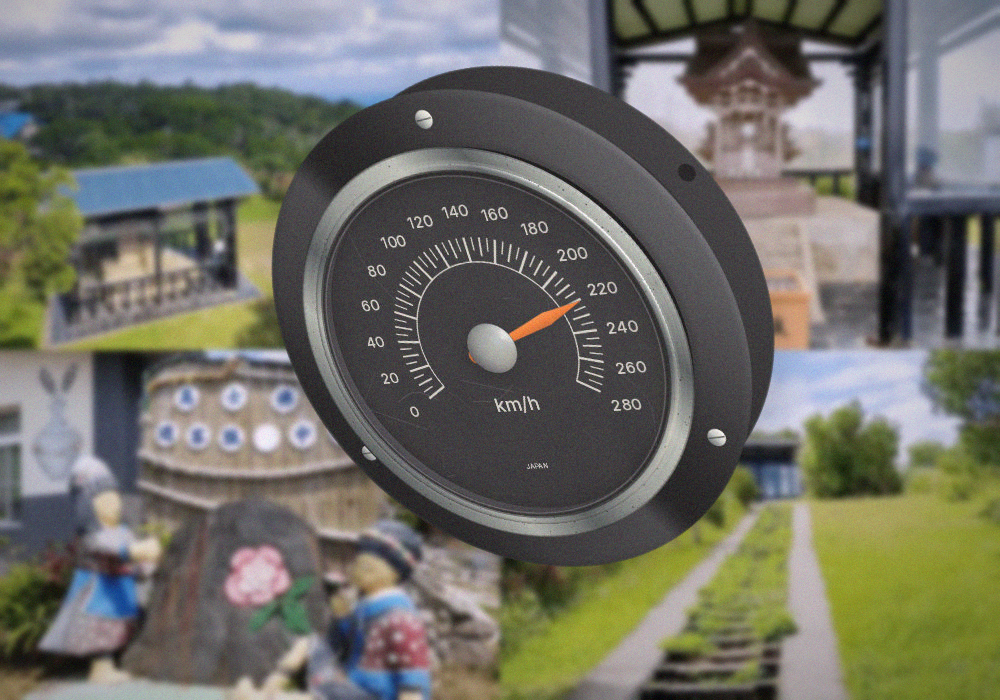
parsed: 220 km/h
